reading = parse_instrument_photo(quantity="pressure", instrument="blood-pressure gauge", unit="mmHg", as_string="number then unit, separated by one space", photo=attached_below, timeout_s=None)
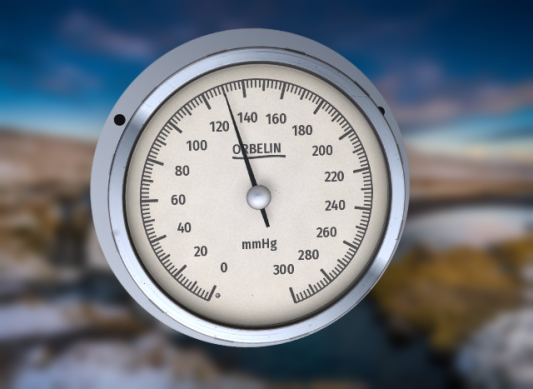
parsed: 130 mmHg
